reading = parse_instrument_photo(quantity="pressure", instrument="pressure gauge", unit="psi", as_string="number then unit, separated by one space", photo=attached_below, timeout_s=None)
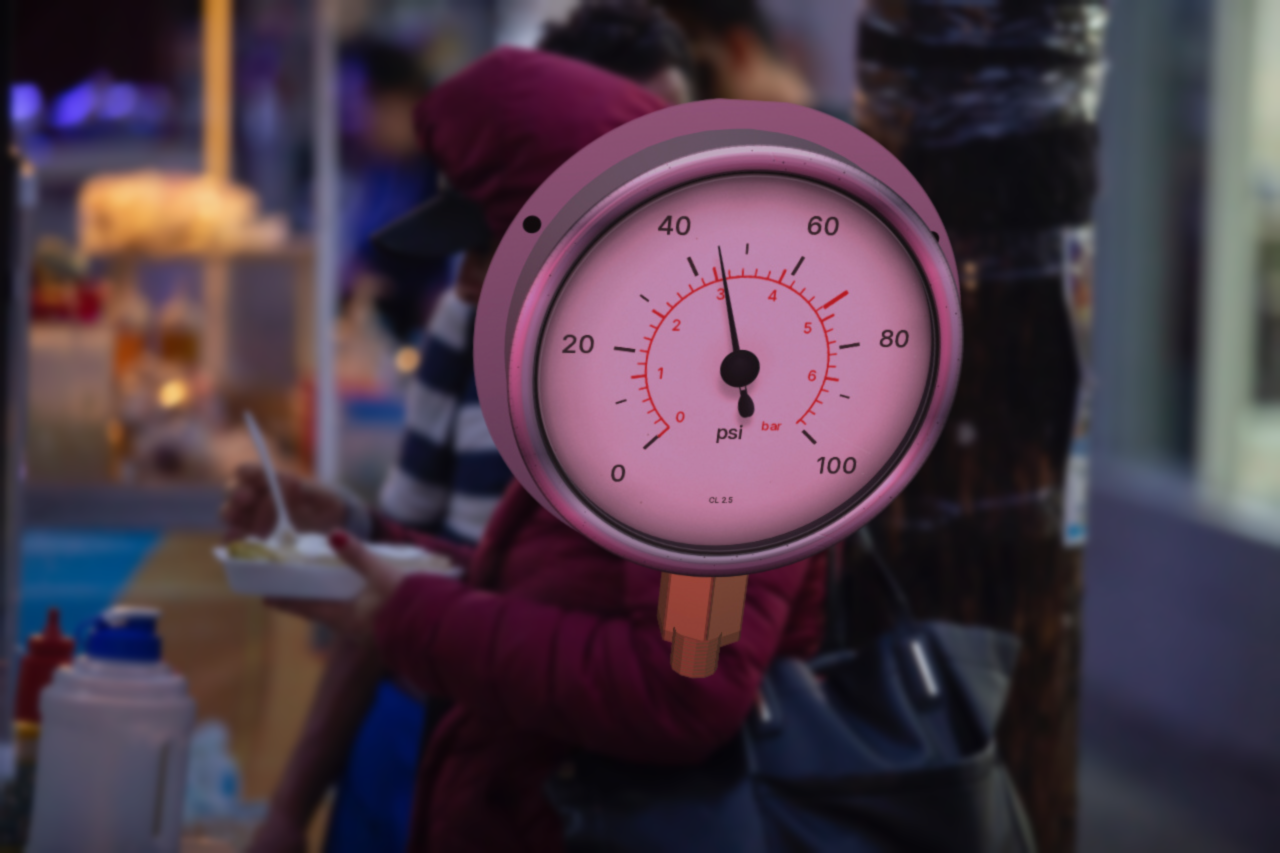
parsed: 45 psi
